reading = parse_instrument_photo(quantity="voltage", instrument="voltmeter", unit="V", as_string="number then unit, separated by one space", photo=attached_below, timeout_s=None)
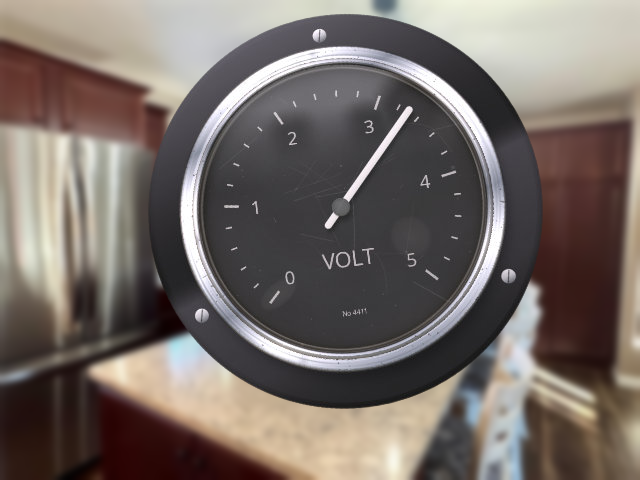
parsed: 3.3 V
